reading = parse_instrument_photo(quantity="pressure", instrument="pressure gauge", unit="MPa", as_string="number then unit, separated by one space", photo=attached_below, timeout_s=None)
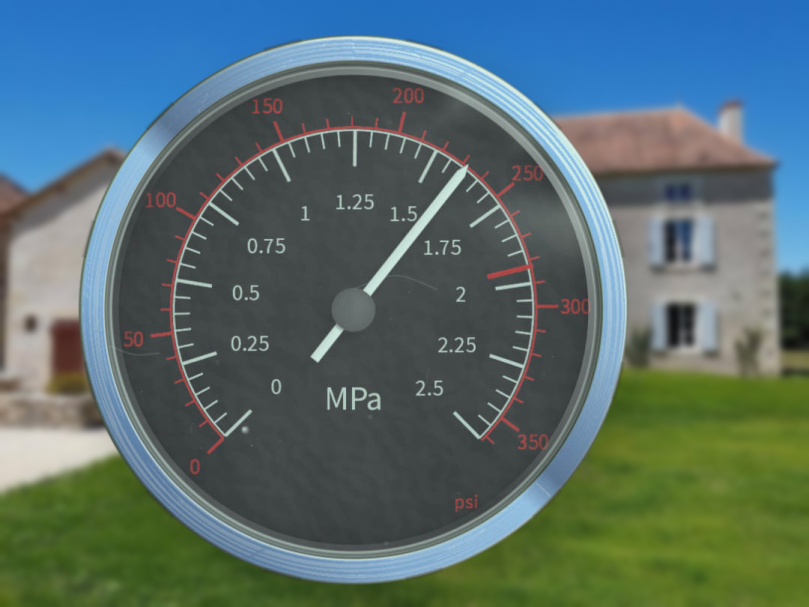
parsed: 1.6 MPa
